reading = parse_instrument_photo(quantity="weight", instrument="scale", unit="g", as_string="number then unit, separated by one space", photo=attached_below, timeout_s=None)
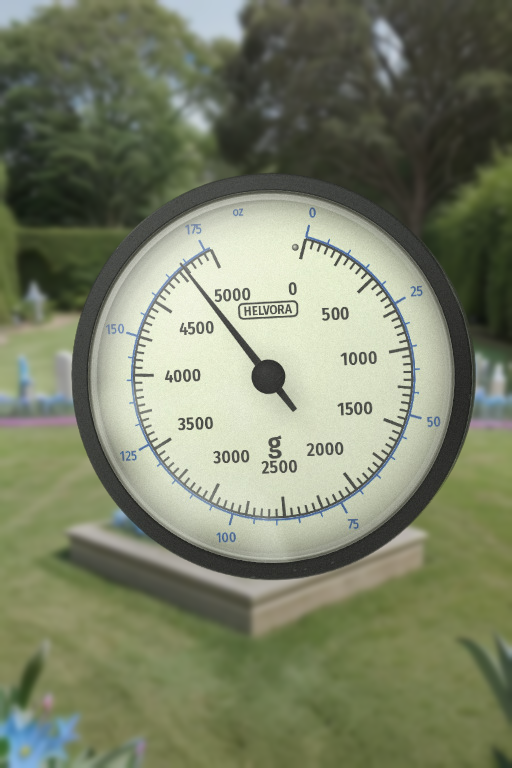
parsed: 4800 g
